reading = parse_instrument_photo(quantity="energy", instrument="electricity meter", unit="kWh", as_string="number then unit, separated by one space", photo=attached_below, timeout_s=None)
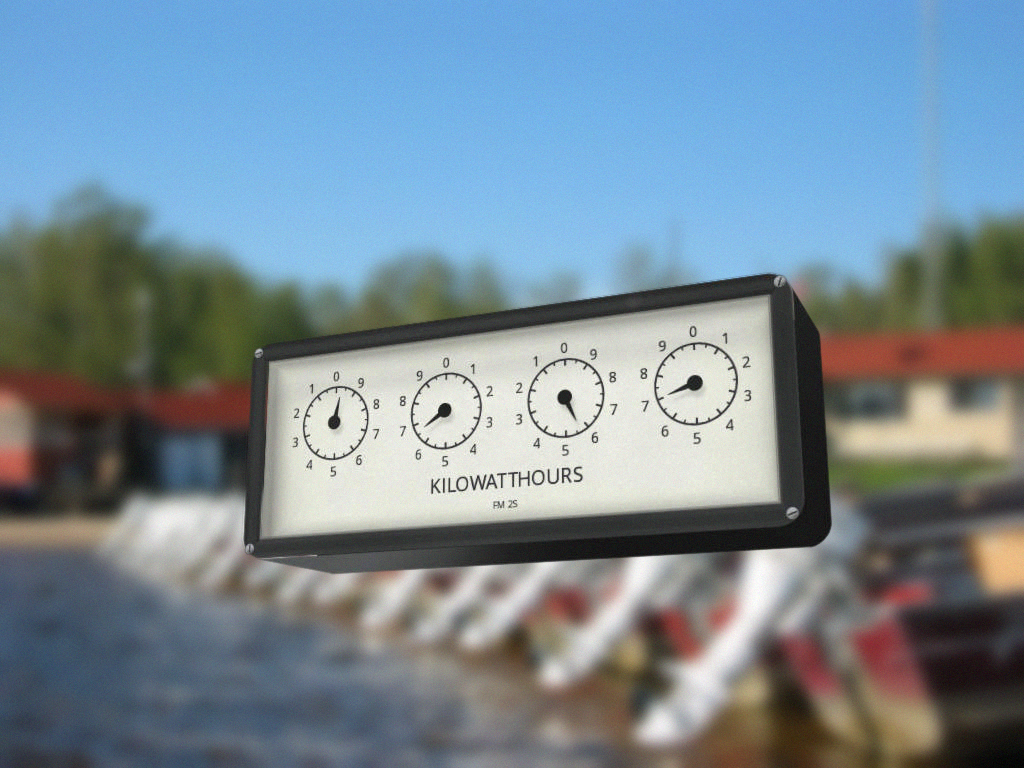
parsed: 9657 kWh
